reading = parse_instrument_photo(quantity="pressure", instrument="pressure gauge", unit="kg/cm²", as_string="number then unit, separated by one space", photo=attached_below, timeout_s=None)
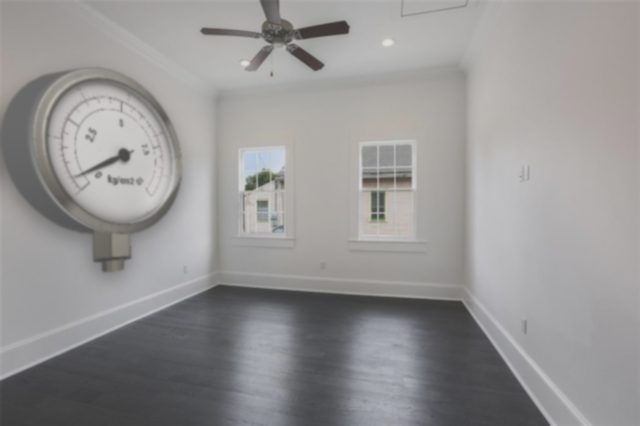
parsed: 0.5 kg/cm²
